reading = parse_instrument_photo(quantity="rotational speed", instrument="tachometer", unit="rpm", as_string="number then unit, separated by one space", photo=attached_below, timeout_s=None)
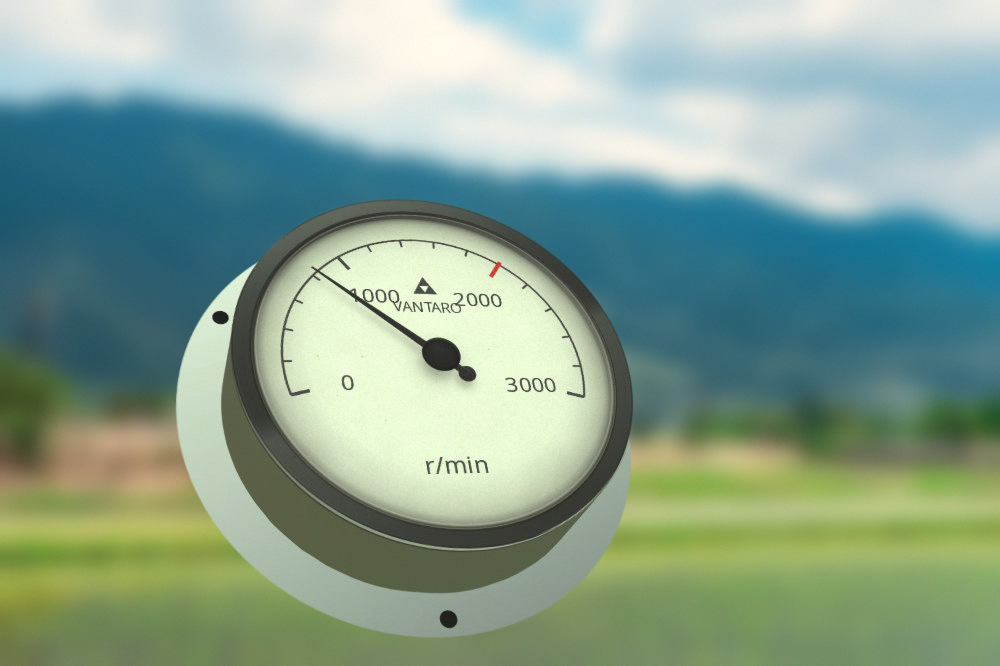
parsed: 800 rpm
